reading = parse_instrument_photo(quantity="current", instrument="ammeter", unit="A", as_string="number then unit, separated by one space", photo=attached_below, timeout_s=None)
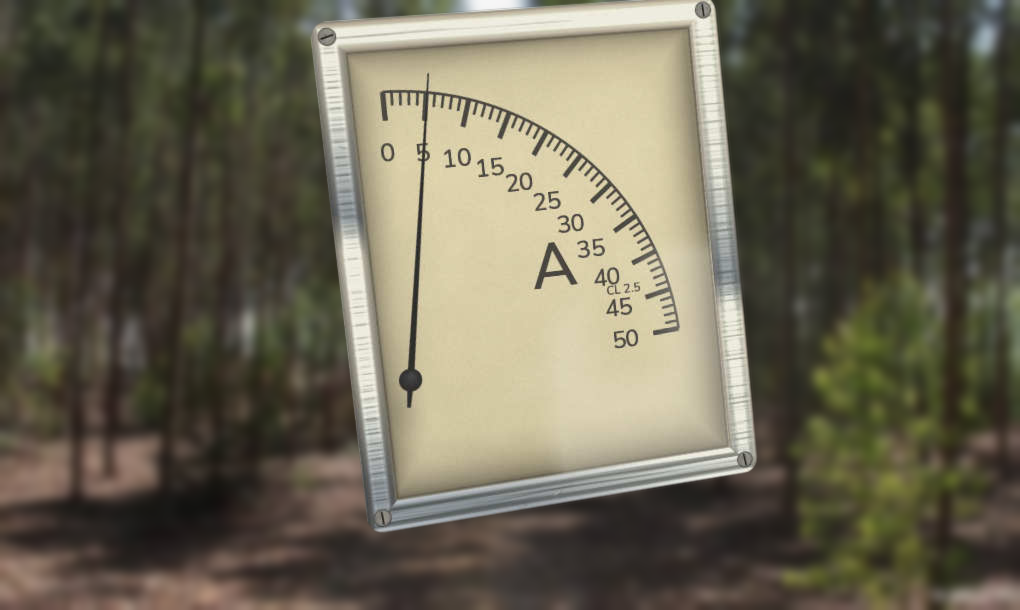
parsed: 5 A
